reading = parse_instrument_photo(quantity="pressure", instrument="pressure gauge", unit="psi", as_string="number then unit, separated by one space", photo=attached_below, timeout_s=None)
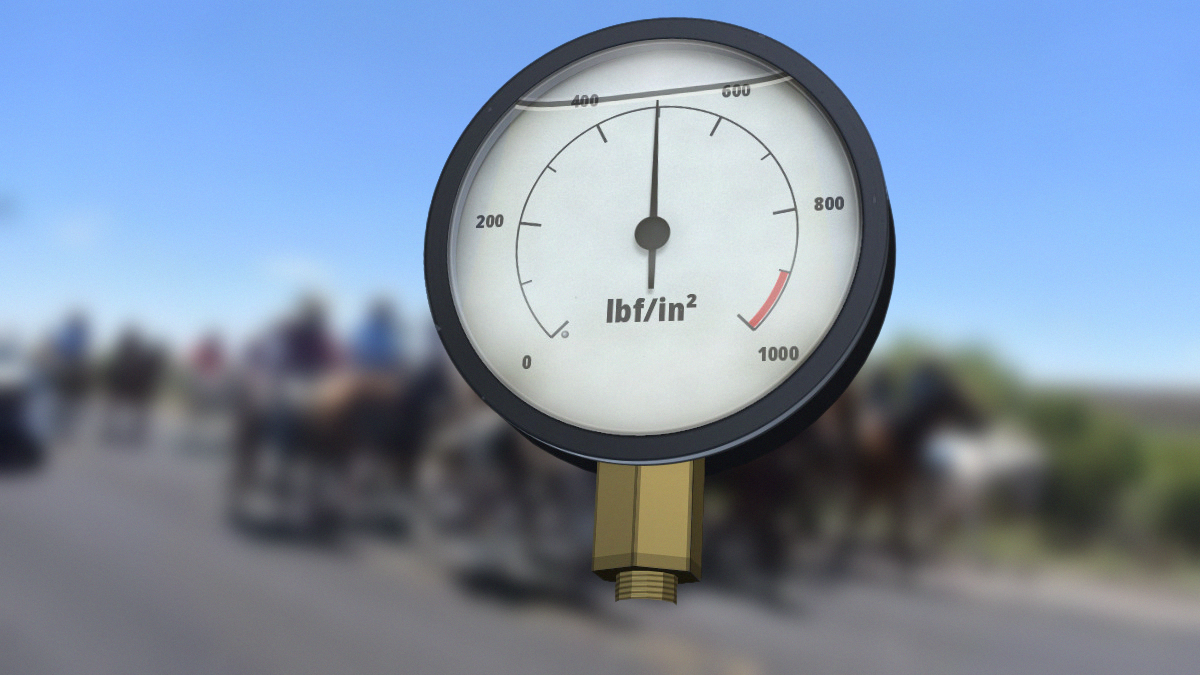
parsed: 500 psi
